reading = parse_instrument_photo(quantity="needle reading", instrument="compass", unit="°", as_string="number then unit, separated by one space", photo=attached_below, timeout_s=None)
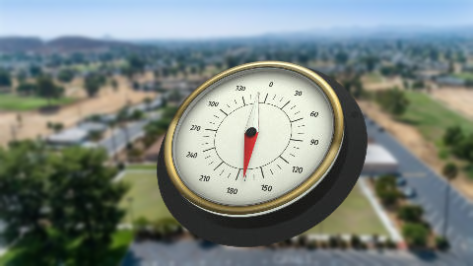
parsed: 170 °
